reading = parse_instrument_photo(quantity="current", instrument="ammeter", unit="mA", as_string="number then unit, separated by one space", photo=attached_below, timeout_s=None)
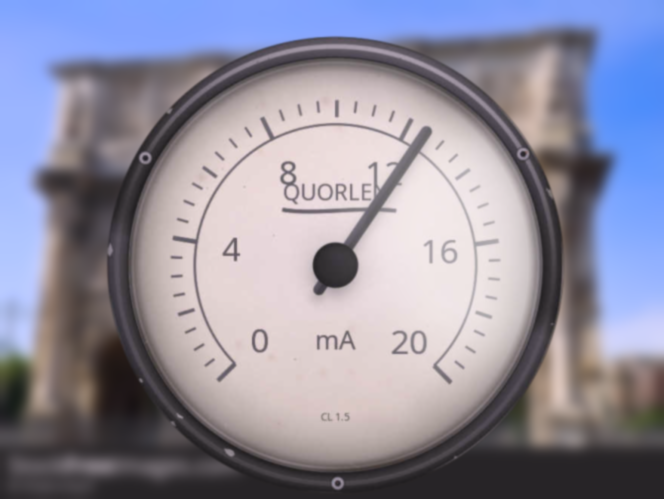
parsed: 12.5 mA
